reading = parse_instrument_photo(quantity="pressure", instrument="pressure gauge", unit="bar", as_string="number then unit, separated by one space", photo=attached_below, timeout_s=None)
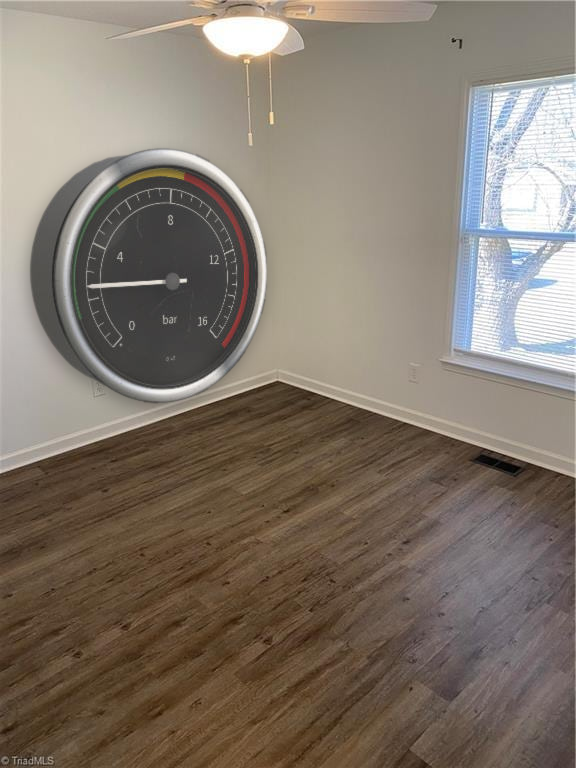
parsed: 2.5 bar
